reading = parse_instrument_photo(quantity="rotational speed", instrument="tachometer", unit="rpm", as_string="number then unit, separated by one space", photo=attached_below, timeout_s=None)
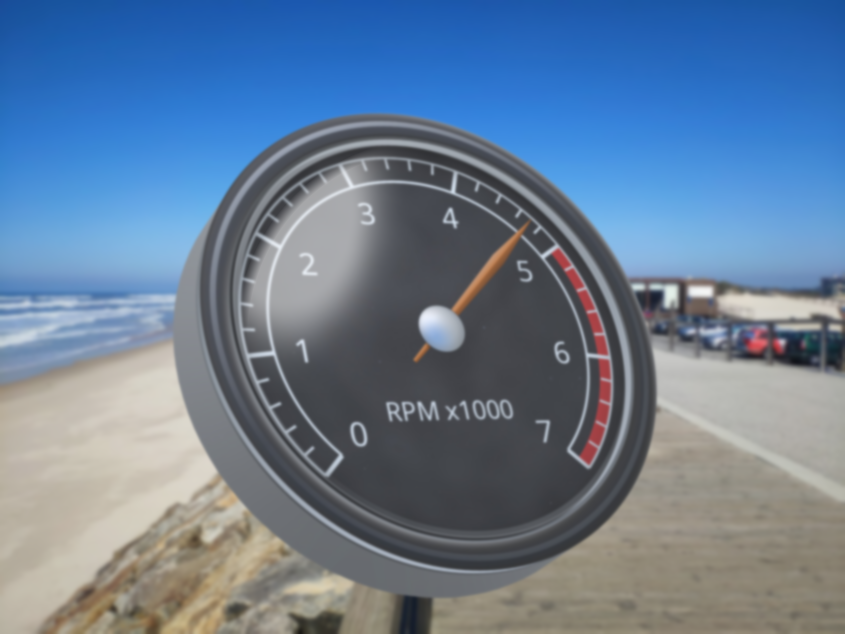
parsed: 4700 rpm
